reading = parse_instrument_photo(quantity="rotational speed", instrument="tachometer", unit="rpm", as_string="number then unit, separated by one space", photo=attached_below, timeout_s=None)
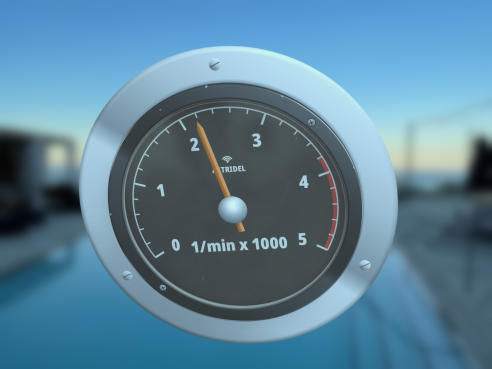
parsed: 2200 rpm
